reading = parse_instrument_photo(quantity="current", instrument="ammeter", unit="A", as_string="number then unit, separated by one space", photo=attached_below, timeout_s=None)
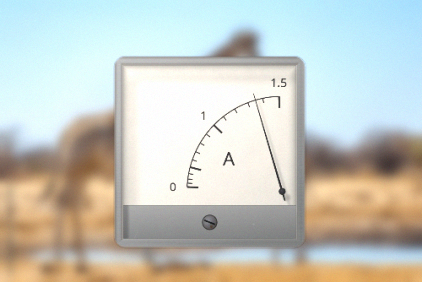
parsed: 1.35 A
